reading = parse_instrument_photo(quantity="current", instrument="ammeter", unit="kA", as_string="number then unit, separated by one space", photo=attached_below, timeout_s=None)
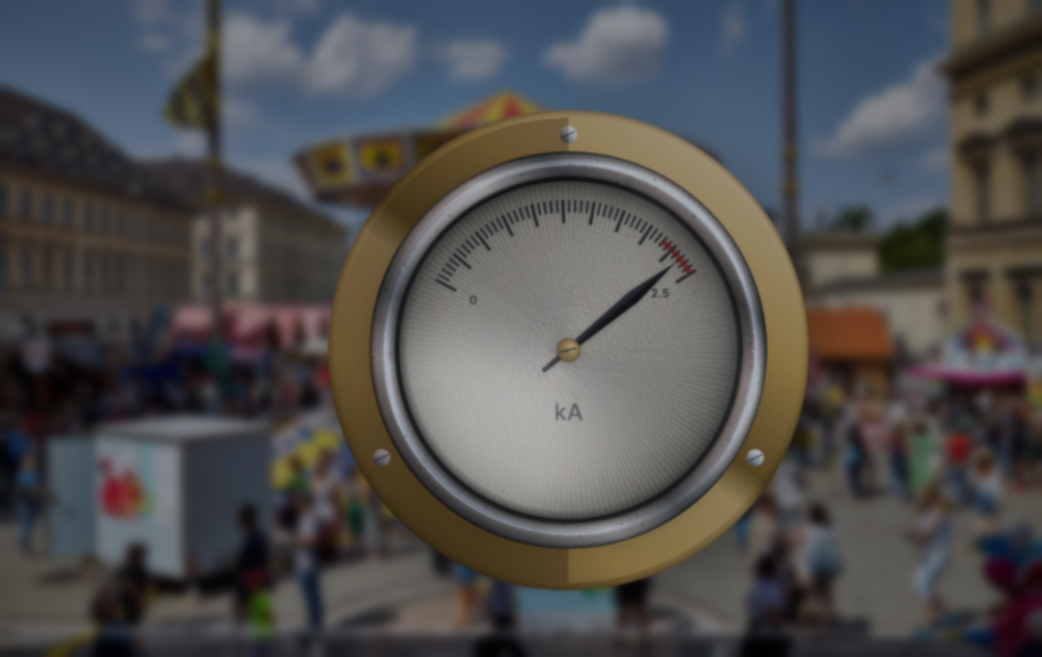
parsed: 2.35 kA
